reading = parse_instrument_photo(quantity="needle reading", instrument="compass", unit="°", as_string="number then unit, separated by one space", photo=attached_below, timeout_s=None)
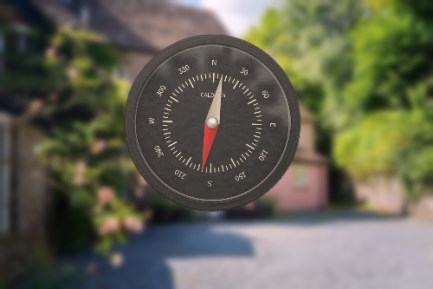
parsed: 190 °
